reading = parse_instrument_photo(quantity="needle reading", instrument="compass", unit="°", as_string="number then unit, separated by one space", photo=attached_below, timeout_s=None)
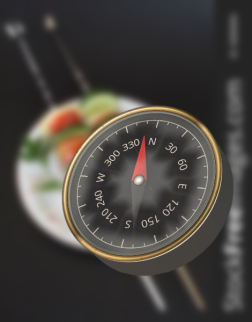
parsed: 350 °
